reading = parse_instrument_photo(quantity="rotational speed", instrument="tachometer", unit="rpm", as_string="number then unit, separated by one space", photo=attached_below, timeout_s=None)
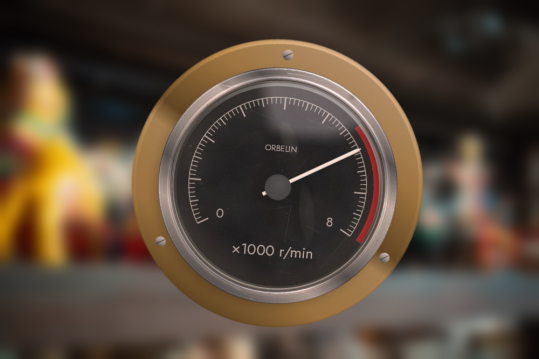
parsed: 6000 rpm
